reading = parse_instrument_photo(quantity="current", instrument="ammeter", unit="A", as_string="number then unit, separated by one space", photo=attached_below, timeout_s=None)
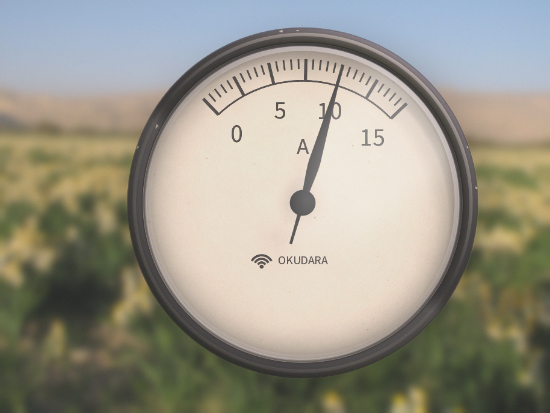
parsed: 10 A
